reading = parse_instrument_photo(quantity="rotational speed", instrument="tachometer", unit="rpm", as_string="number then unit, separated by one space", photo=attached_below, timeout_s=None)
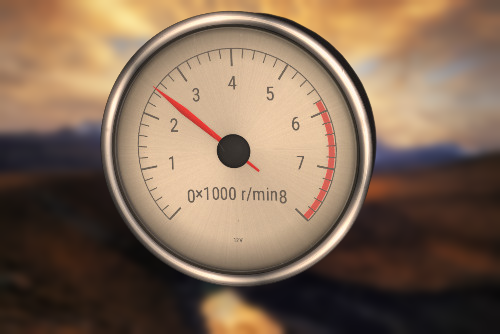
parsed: 2500 rpm
